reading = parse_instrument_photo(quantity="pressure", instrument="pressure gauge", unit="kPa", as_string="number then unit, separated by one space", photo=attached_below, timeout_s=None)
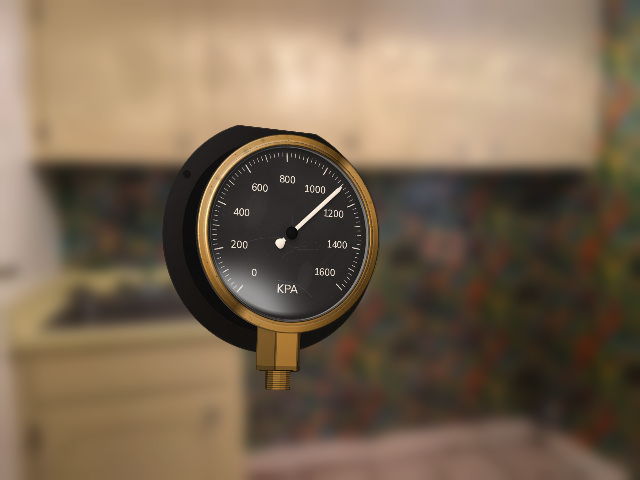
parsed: 1100 kPa
